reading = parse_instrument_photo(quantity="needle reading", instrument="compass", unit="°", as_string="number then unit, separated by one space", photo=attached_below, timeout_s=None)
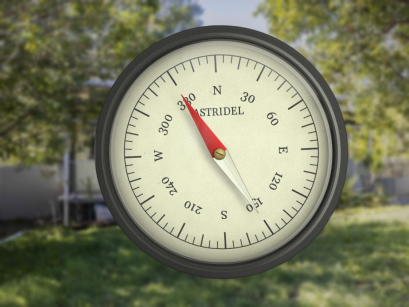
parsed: 330 °
